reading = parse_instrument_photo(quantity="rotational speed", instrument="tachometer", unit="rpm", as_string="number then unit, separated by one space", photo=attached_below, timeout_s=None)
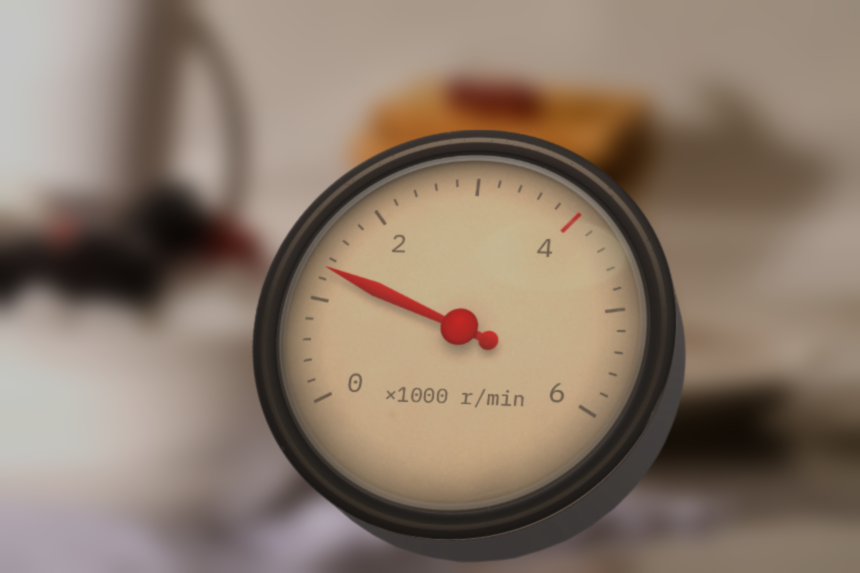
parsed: 1300 rpm
